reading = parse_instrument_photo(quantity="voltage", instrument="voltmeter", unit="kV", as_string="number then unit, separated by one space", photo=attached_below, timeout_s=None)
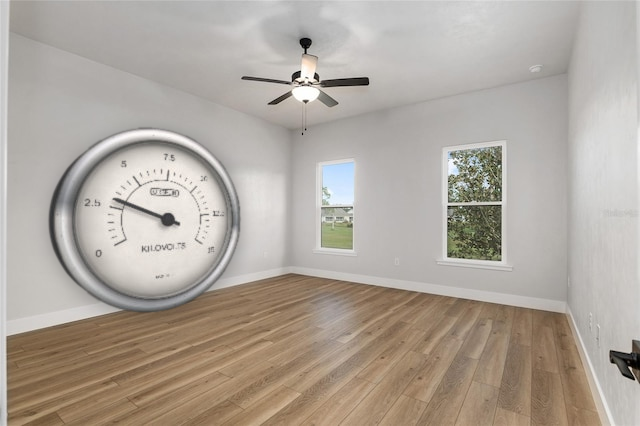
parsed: 3 kV
